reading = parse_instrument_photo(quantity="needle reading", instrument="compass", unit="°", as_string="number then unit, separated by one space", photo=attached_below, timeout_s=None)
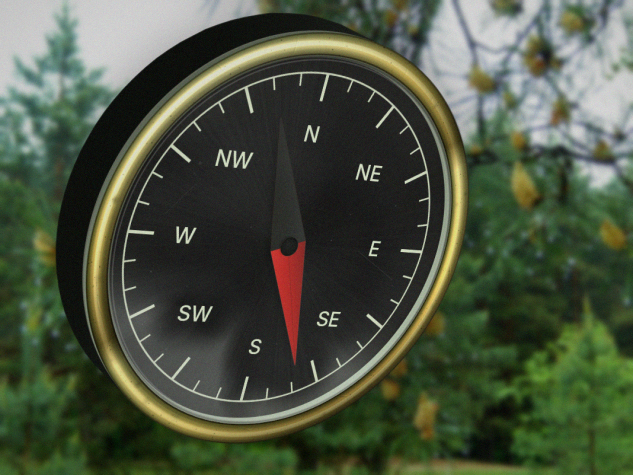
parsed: 160 °
